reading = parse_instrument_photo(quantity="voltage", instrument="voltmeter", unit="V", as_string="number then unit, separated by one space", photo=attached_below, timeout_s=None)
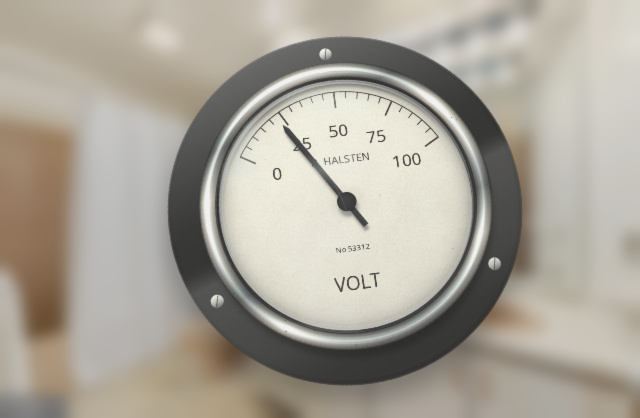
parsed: 22.5 V
